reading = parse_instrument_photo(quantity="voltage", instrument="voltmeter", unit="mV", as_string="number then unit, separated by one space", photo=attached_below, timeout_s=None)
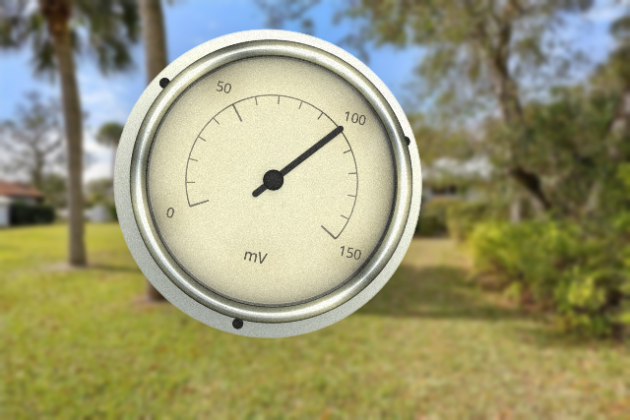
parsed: 100 mV
